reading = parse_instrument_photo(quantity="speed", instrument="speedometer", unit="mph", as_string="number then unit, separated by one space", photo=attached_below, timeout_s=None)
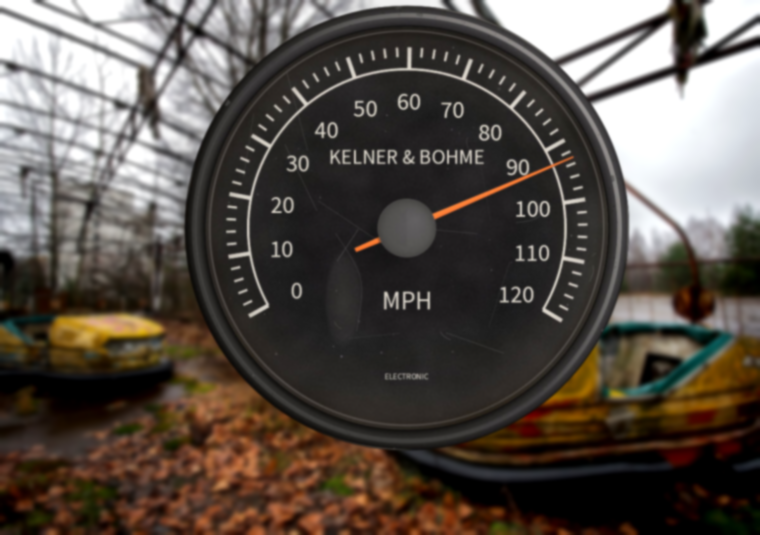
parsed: 93 mph
